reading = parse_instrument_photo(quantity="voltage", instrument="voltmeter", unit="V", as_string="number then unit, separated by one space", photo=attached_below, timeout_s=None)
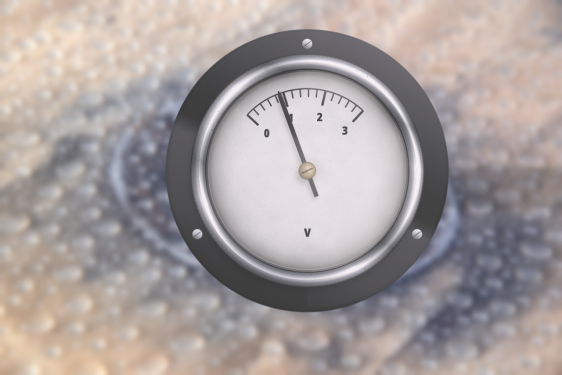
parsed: 0.9 V
